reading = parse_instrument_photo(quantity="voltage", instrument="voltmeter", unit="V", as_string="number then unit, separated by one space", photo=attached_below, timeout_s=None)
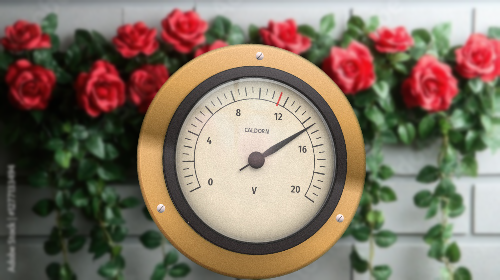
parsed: 14.5 V
